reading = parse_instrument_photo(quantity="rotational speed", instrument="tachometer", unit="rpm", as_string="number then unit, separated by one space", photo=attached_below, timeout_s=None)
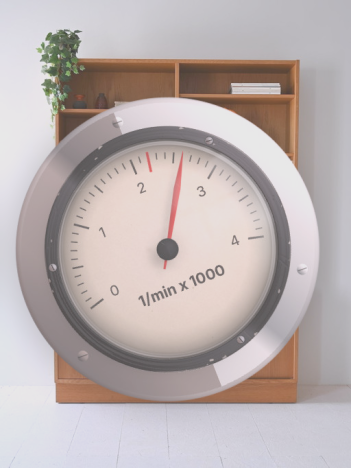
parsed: 2600 rpm
